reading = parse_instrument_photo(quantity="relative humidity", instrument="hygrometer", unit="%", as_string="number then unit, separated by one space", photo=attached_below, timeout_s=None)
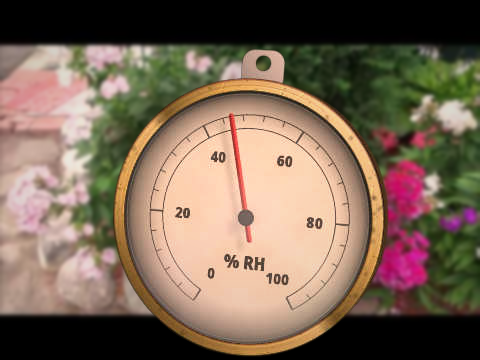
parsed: 46 %
